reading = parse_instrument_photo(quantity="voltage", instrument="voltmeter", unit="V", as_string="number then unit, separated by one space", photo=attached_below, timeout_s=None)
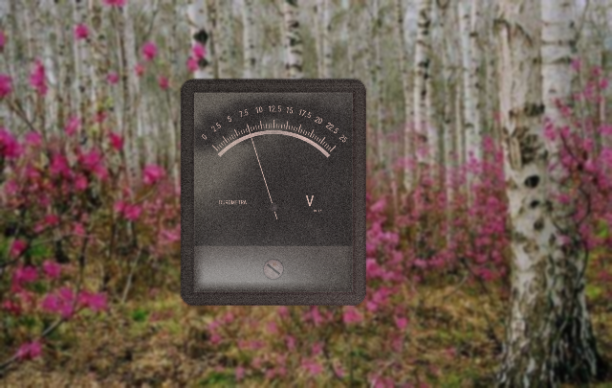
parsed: 7.5 V
